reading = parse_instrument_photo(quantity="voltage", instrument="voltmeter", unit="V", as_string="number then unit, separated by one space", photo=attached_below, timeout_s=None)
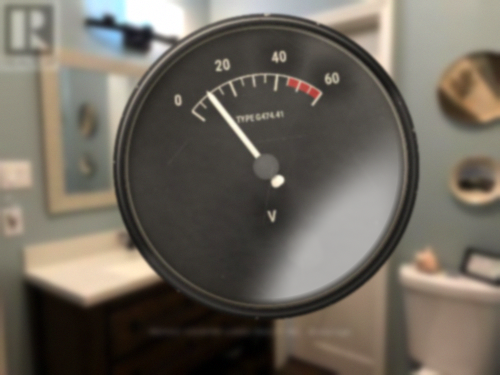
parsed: 10 V
